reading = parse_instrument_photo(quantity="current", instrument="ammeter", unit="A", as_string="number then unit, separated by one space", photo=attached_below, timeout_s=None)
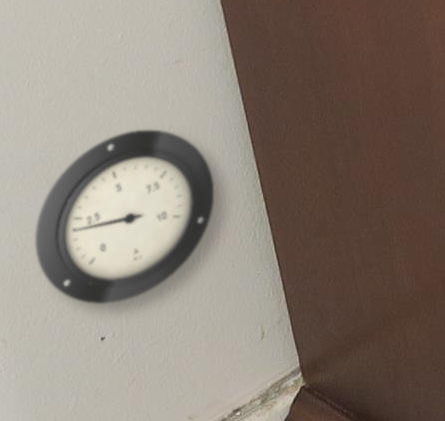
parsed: 2 A
